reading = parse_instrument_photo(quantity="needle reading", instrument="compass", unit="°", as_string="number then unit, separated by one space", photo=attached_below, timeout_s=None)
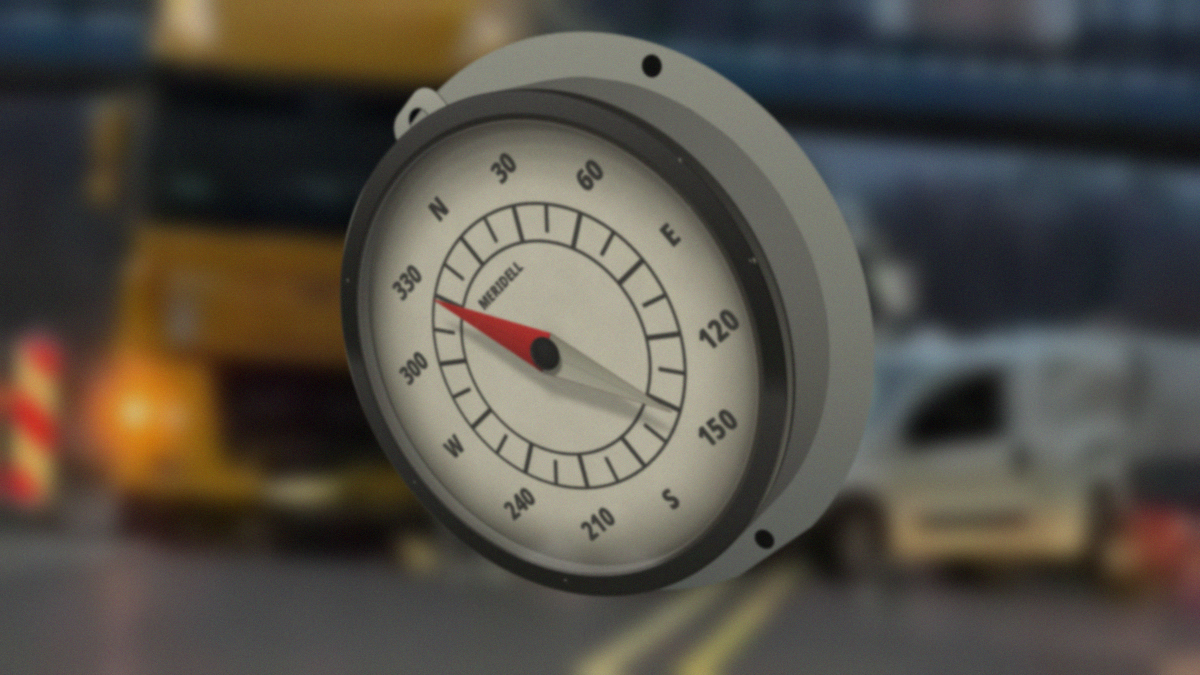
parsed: 330 °
